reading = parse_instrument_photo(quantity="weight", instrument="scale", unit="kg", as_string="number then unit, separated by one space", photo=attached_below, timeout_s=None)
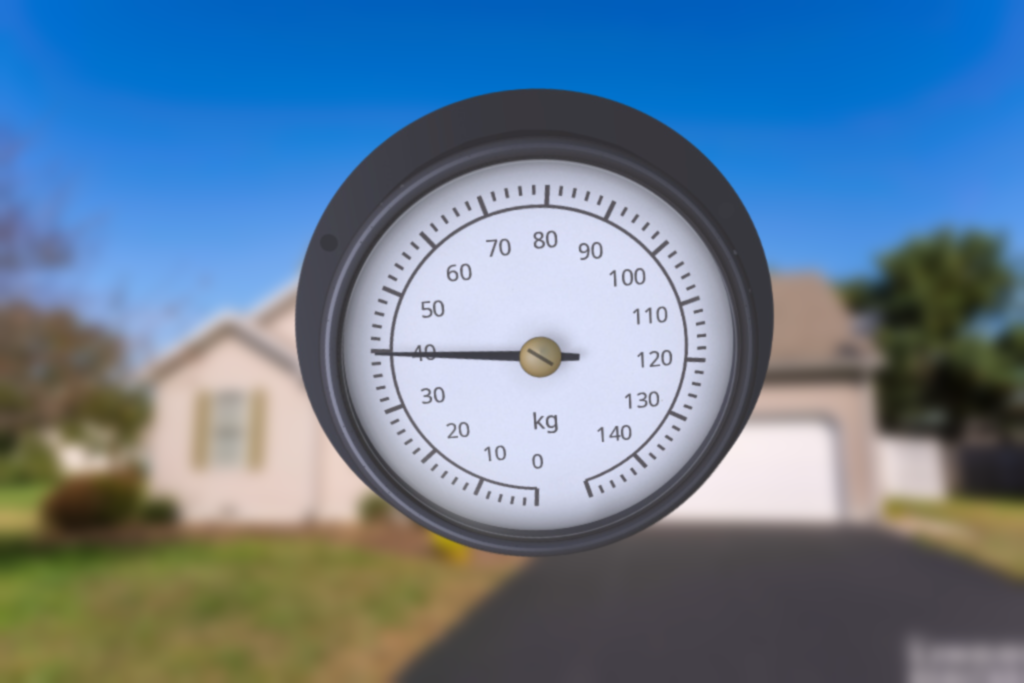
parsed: 40 kg
